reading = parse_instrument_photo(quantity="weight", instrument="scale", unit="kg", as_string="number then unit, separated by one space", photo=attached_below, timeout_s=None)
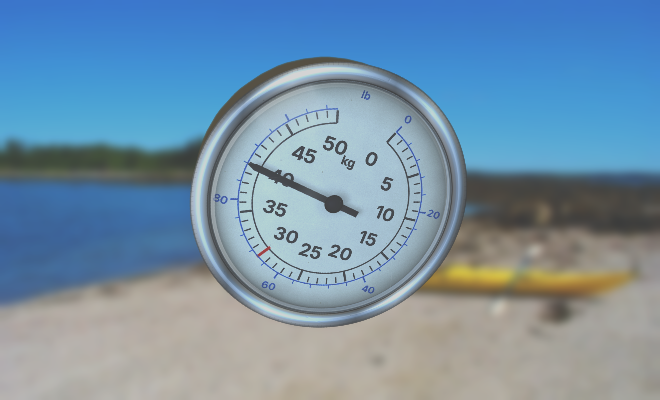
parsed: 40 kg
